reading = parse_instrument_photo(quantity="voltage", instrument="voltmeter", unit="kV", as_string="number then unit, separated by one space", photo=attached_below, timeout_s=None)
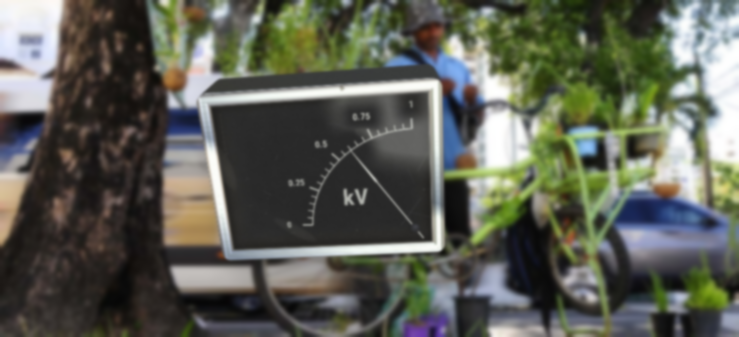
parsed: 0.6 kV
